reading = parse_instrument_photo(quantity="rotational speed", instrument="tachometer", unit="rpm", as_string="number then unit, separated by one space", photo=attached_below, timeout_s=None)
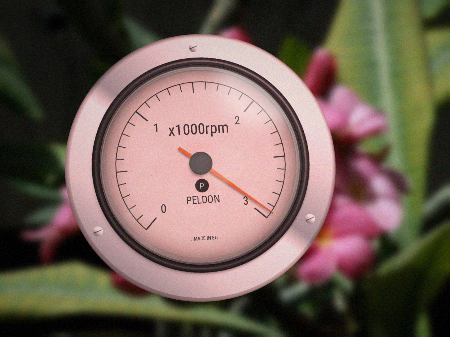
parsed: 2950 rpm
